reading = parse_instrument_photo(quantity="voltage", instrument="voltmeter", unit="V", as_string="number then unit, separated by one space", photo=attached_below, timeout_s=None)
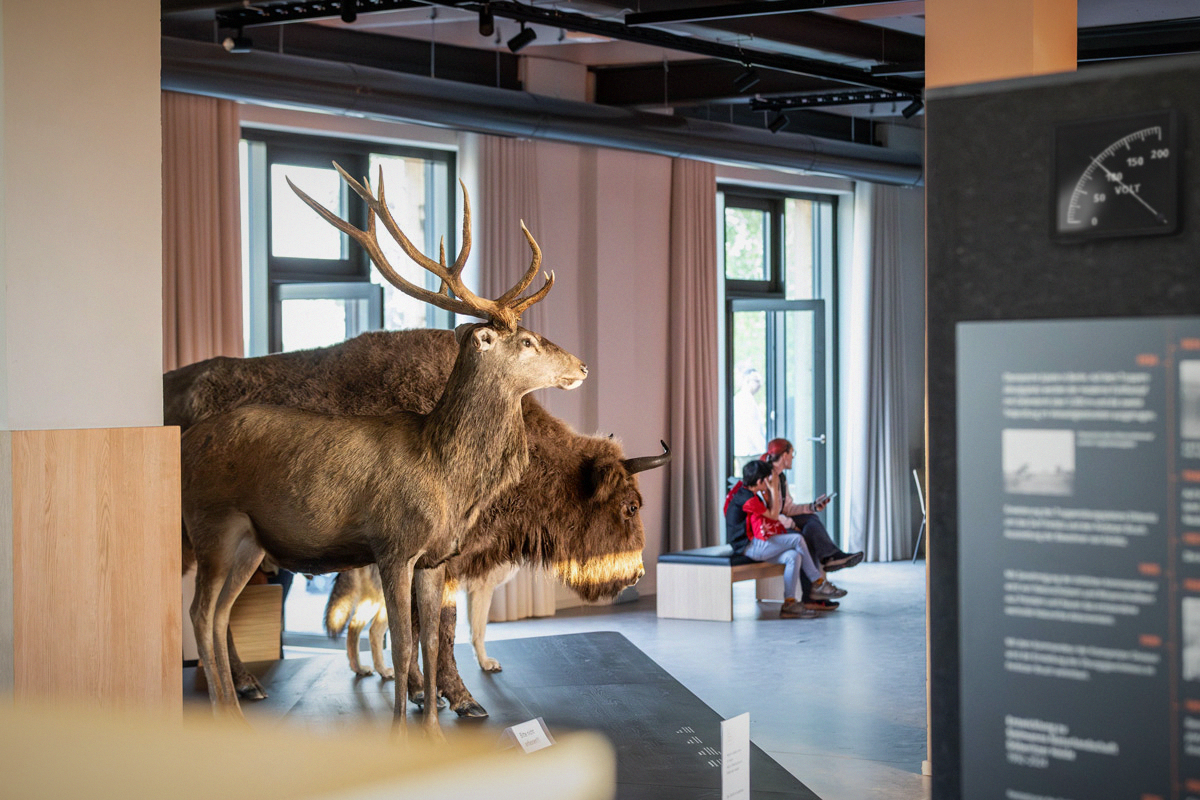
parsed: 100 V
